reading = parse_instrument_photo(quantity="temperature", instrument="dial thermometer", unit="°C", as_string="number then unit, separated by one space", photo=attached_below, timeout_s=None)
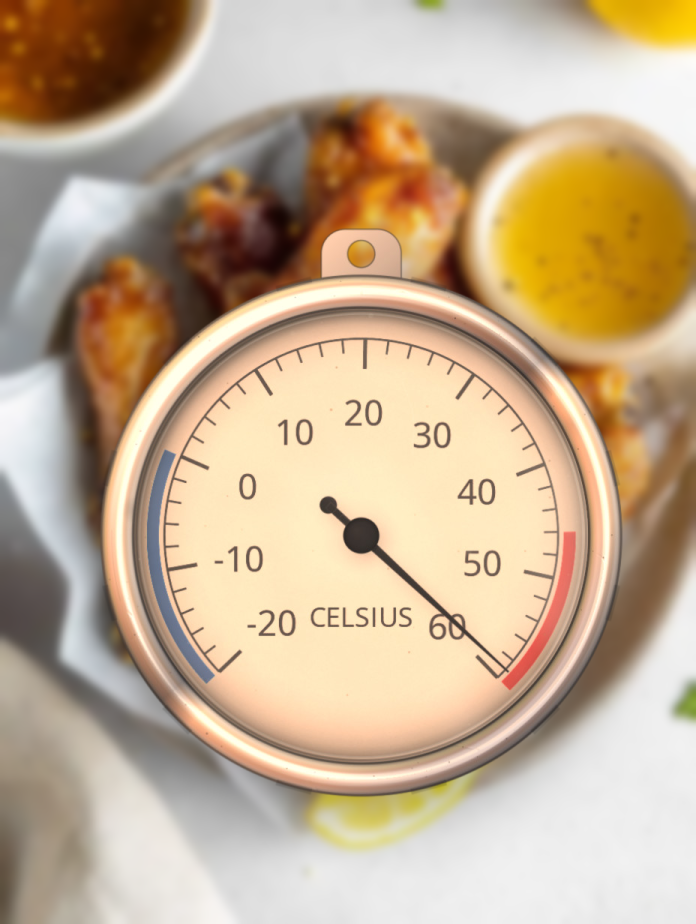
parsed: 59 °C
